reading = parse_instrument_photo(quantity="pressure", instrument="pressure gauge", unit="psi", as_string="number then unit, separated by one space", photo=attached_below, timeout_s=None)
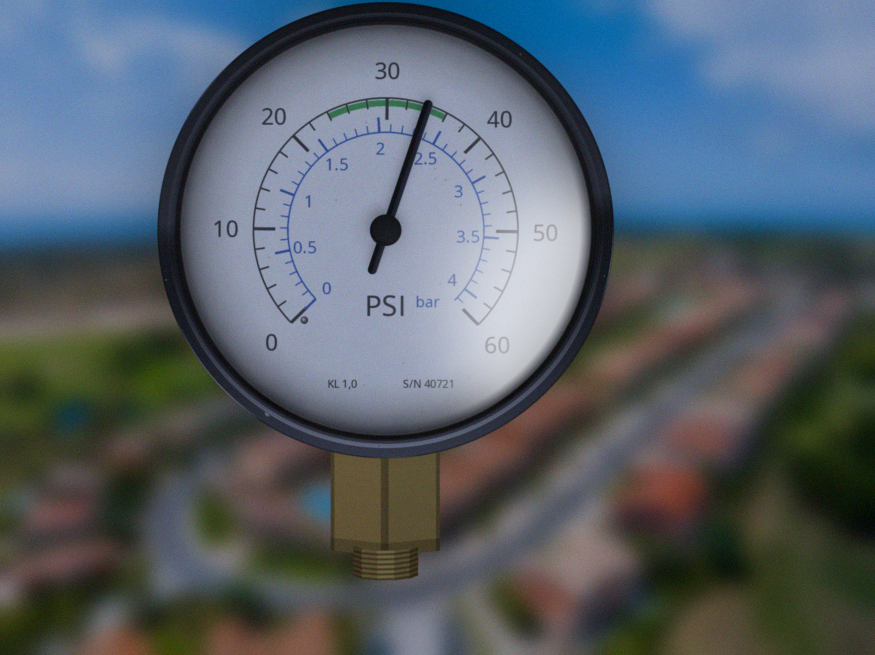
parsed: 34 psi
